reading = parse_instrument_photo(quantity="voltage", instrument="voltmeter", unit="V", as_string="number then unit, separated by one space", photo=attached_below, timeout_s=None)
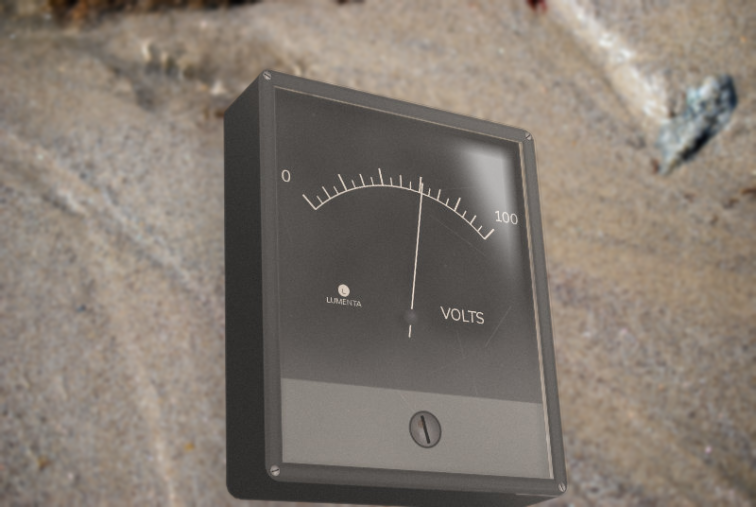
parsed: 60 V
